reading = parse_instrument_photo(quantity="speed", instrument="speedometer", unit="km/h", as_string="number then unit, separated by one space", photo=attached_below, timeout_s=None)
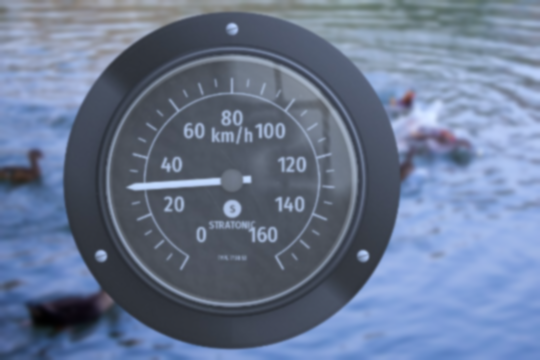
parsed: 30 km/h
